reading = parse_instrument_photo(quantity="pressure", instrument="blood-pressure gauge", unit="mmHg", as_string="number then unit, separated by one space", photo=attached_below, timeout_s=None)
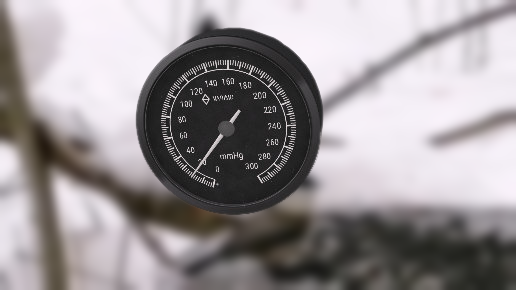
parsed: 20 mmHg
